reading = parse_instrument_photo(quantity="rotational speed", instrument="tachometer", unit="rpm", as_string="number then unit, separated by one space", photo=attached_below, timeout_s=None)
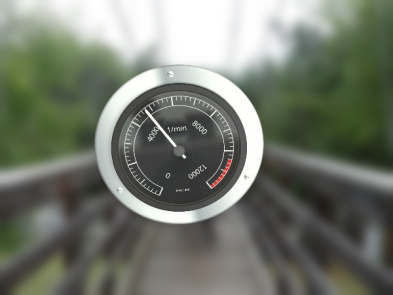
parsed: 4800 rpm
